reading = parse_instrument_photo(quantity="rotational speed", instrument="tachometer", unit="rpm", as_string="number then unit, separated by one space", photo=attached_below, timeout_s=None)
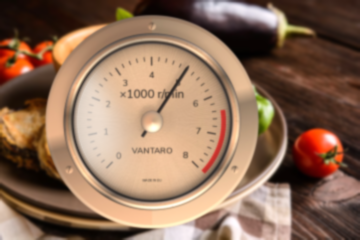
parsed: 5000 rpm
